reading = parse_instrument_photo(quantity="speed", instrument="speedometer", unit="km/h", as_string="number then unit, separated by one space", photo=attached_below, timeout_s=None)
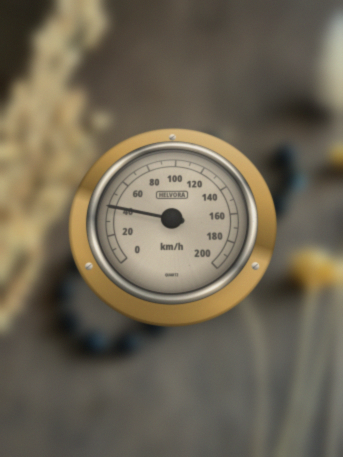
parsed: 40 km/h
